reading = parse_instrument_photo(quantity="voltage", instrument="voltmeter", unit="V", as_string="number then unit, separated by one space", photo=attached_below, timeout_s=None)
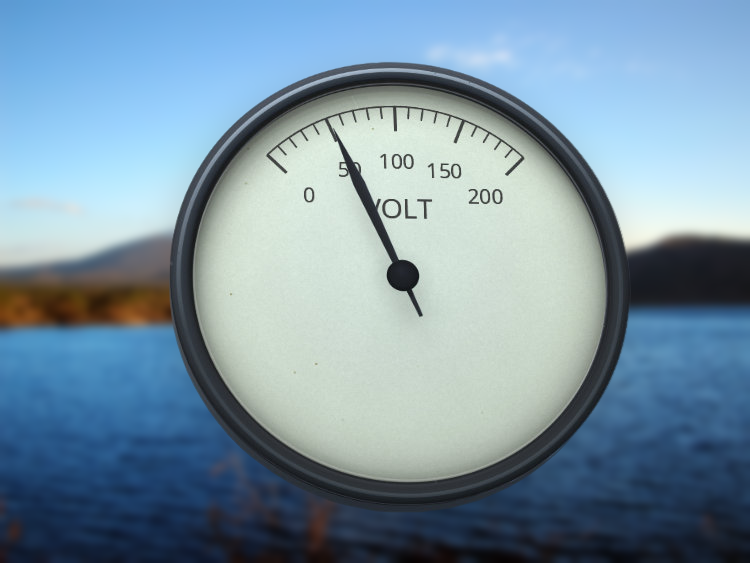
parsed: 50 V
